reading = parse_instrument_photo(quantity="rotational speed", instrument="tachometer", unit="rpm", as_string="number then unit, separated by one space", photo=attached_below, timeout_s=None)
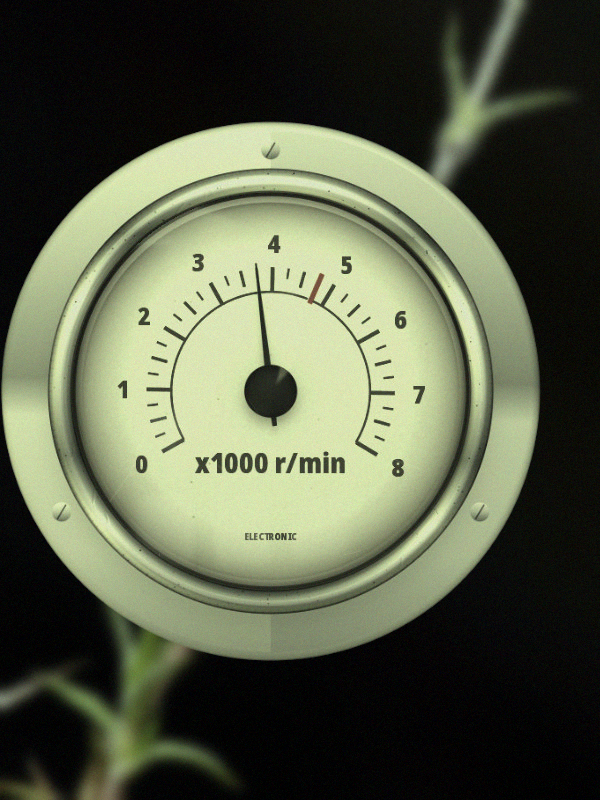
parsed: 3750 rpm
